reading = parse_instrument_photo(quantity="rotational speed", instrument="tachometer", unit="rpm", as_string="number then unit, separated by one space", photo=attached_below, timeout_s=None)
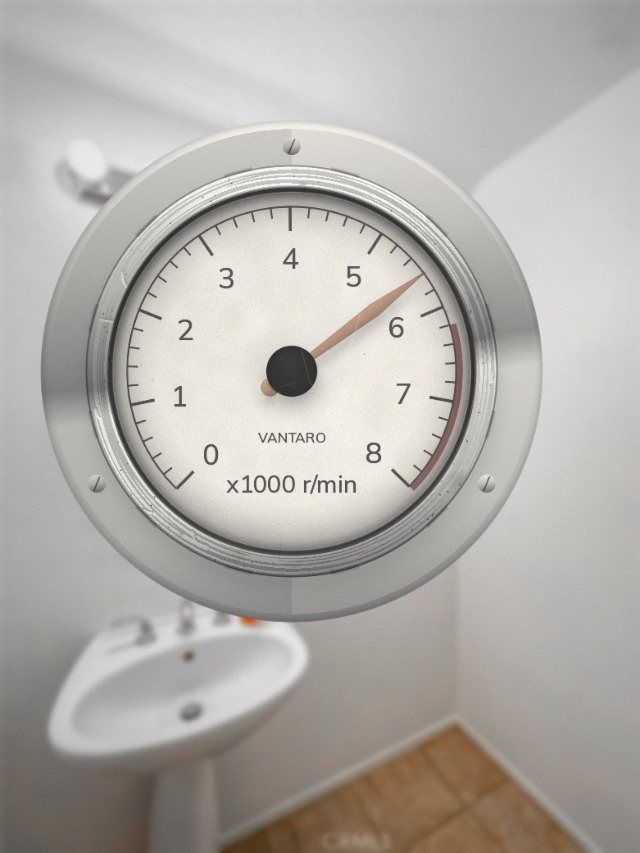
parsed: 5600 rpm
